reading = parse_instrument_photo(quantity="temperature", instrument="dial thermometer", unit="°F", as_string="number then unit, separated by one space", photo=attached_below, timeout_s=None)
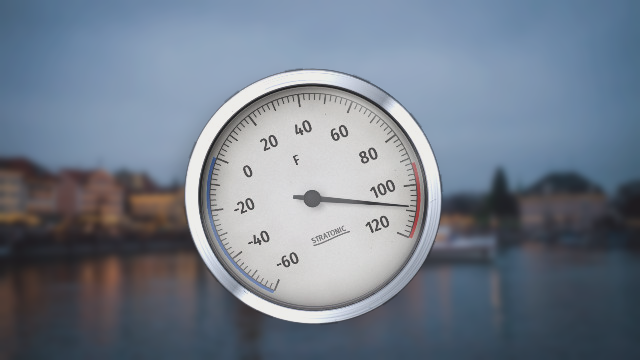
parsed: 108 °F
